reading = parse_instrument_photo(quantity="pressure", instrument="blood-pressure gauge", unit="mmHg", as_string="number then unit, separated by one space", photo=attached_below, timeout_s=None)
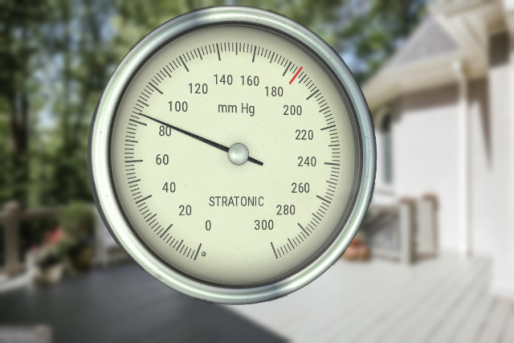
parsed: 84 mmHg
